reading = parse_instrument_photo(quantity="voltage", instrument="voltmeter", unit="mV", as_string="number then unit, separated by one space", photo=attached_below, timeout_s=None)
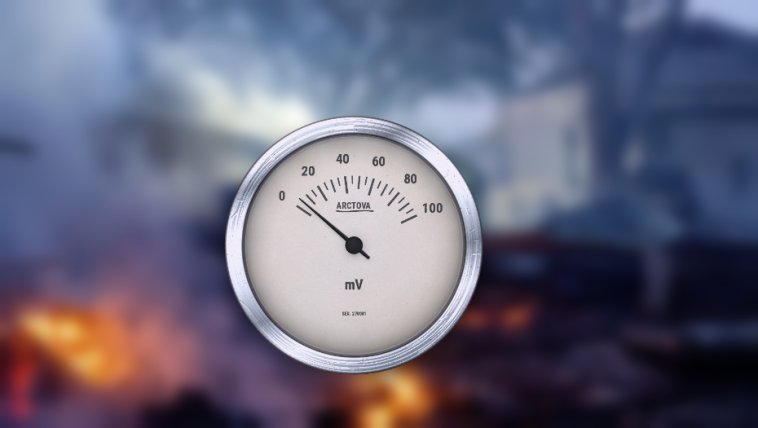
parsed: 5 mV
